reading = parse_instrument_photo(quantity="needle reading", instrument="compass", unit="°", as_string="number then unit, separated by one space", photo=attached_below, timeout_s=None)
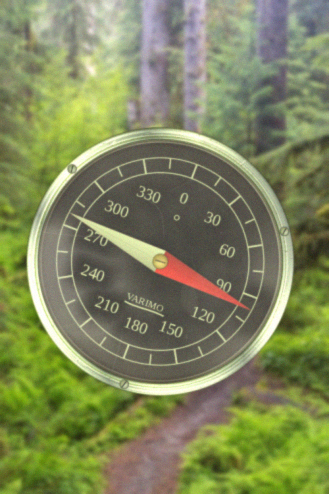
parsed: 97.5 °
